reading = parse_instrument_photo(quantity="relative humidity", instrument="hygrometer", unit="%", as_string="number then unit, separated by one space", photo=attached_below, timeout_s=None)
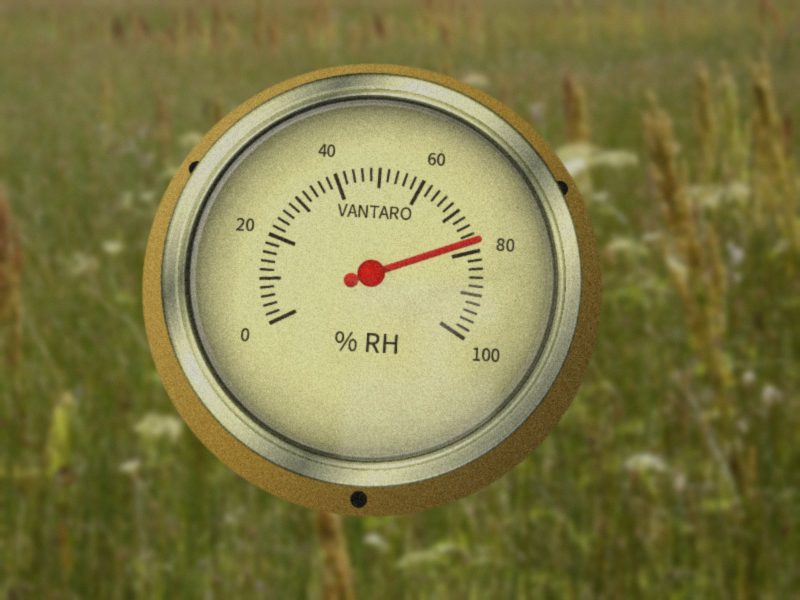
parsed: 78 %
